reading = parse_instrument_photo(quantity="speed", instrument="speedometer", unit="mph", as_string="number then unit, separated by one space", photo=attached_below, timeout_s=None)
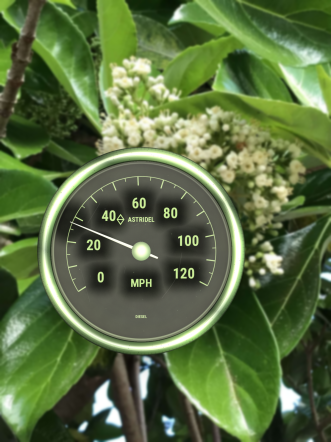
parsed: 27.5 mph
